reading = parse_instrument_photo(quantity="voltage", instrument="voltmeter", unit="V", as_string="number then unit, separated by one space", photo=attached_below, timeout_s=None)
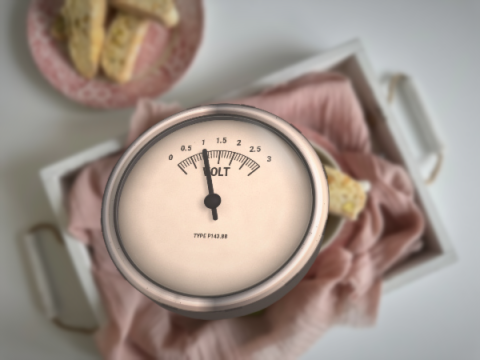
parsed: 1 V
